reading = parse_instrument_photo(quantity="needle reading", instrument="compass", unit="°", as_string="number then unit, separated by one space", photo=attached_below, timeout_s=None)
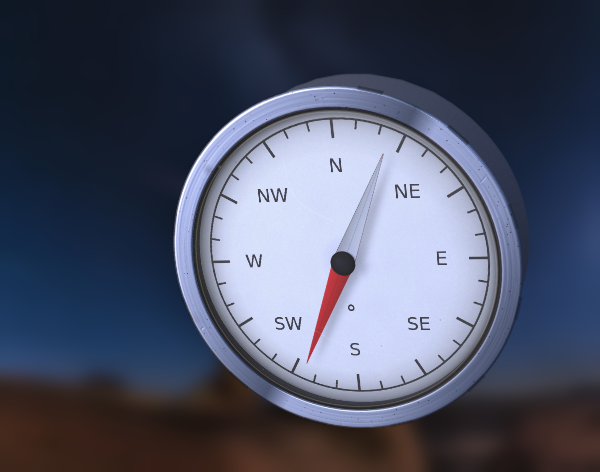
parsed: 205 °
